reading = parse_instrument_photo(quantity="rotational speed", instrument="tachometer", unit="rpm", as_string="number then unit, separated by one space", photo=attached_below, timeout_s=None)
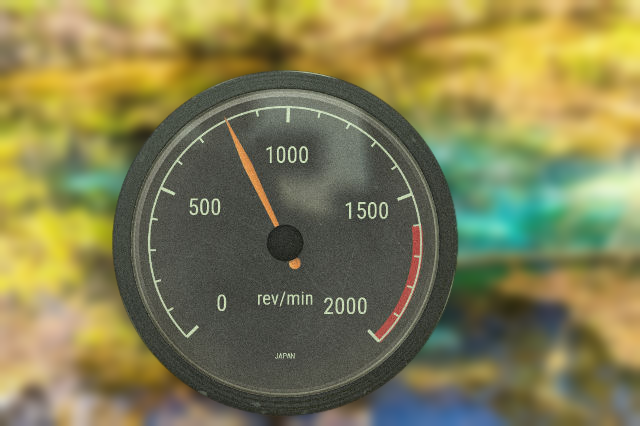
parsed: 800 rpm
